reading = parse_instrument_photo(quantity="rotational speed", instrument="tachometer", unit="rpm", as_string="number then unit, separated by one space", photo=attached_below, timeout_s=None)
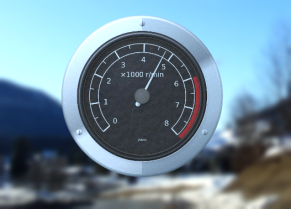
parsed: 4750 rpm
